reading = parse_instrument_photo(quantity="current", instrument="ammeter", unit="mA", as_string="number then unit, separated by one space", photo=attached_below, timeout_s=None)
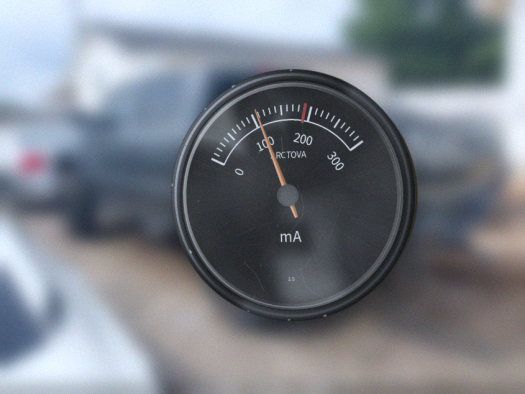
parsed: 110 mA
